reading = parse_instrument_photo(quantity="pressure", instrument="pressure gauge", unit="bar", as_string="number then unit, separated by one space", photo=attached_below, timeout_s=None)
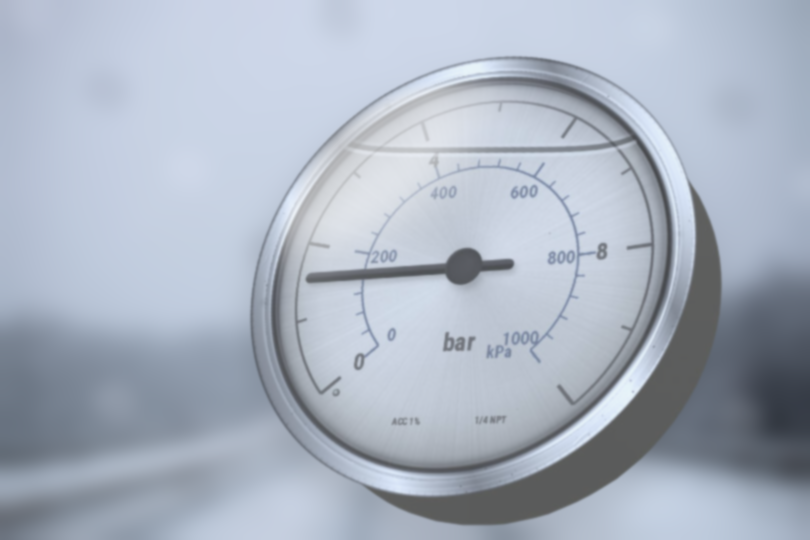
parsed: 1.5 bar
